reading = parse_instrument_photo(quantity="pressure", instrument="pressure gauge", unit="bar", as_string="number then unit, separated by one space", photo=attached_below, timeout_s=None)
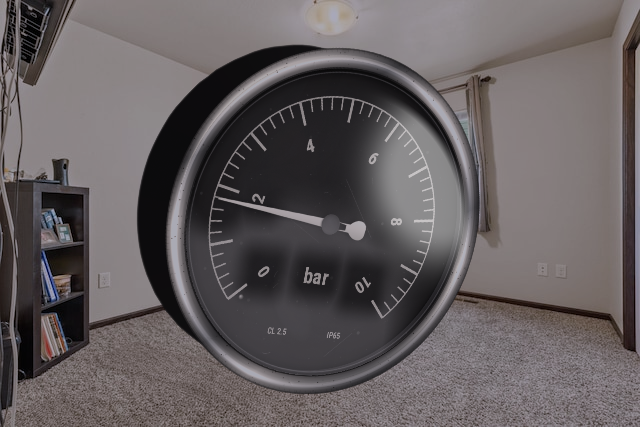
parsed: 1.8 bar
